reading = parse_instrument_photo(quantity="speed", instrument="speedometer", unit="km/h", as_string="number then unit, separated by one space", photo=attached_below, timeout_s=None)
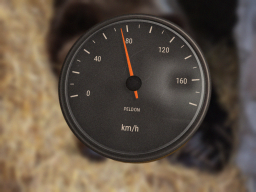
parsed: 75 km/h
